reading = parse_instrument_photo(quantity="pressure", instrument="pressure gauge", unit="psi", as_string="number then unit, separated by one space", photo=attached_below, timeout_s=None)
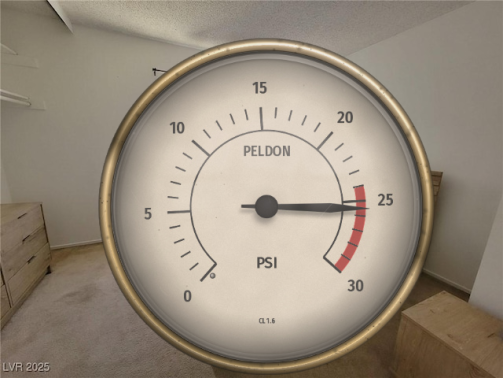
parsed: 25.5 psi
